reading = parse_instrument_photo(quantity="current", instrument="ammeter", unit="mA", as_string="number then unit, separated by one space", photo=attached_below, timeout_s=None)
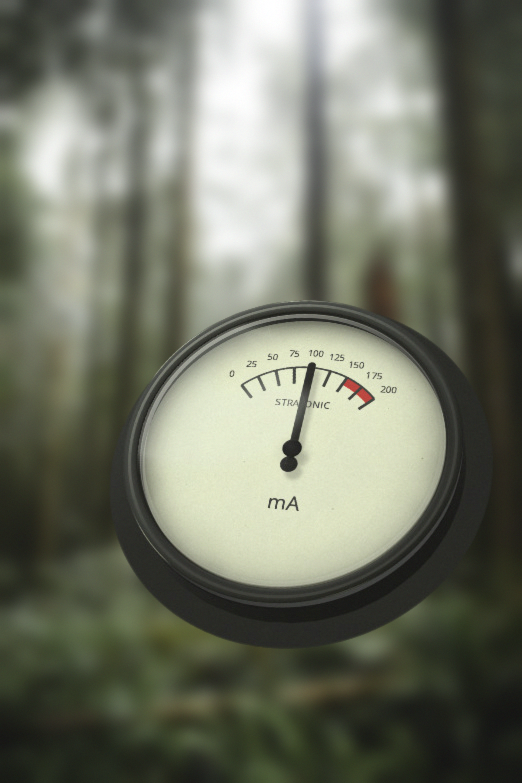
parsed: 100 mA
